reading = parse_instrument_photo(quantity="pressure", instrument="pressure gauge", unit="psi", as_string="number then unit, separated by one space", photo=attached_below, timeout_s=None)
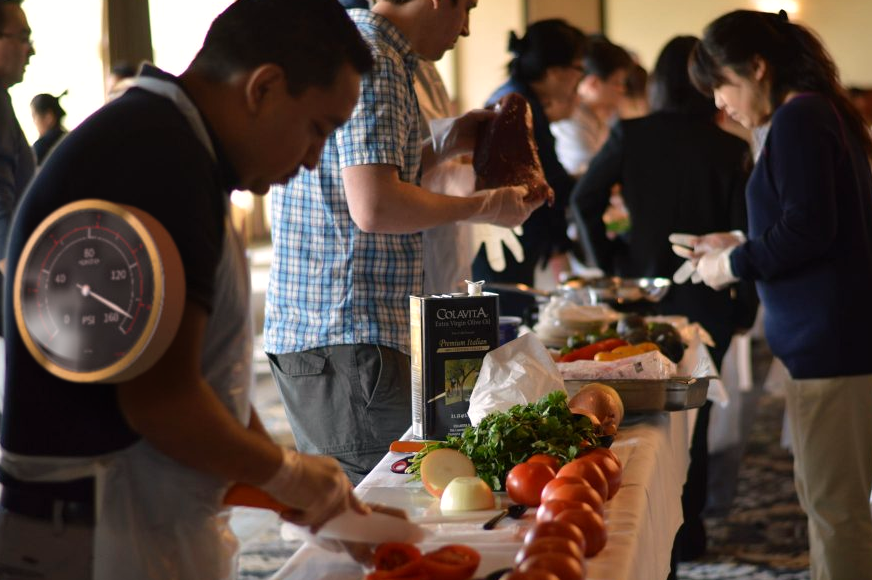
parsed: 150 psi
